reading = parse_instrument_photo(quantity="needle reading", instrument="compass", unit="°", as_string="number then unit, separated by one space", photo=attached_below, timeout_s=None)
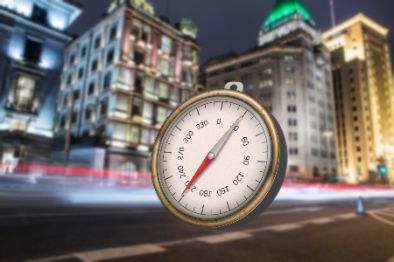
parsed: 210 °
